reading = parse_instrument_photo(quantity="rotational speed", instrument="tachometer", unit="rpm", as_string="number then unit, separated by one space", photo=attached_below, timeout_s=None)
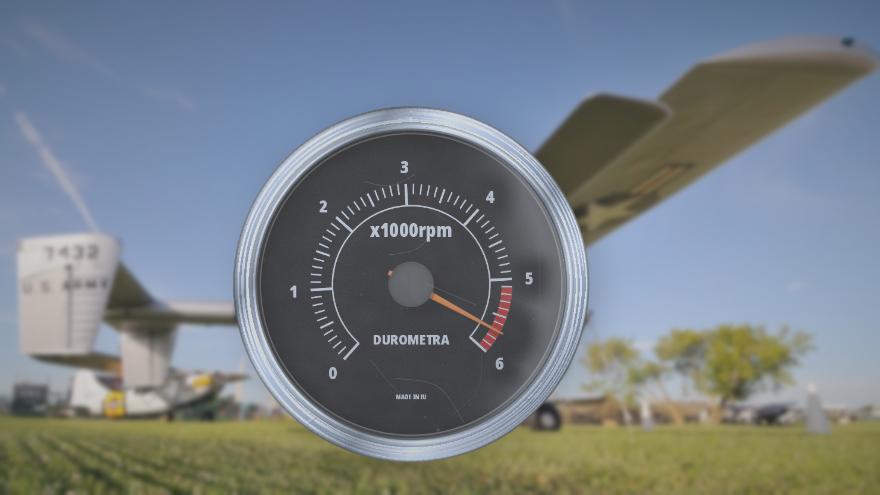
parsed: 5700 rpm
